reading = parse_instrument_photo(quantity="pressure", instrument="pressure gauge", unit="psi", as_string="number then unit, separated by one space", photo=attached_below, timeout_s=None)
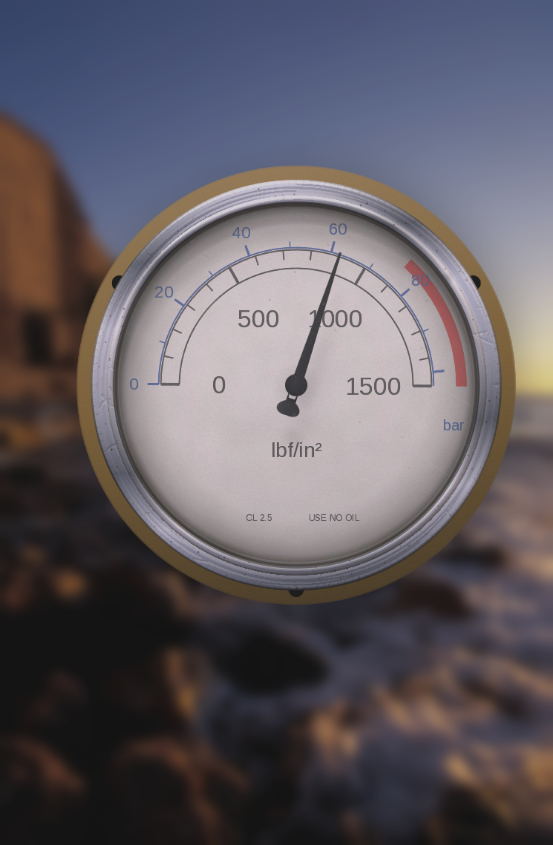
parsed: 900 psi
